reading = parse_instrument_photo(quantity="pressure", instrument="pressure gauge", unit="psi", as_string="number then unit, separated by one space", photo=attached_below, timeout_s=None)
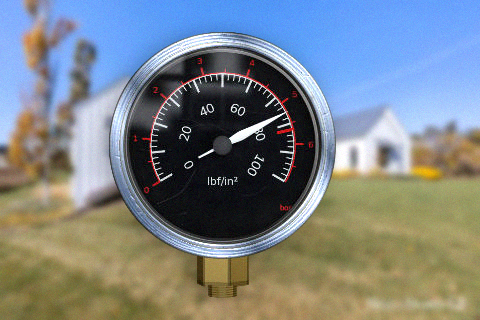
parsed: 76 psi
